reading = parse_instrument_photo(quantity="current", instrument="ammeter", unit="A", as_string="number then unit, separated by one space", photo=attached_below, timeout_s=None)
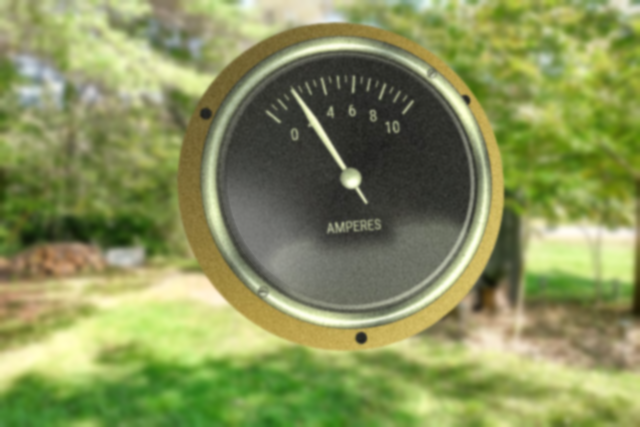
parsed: 2 A
